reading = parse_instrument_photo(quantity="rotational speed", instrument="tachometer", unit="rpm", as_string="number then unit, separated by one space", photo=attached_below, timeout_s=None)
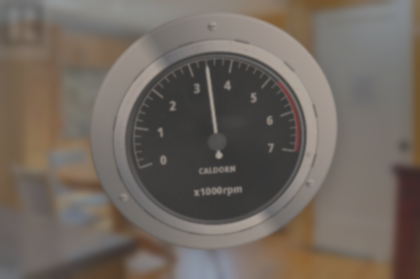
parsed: 3400 rpm
